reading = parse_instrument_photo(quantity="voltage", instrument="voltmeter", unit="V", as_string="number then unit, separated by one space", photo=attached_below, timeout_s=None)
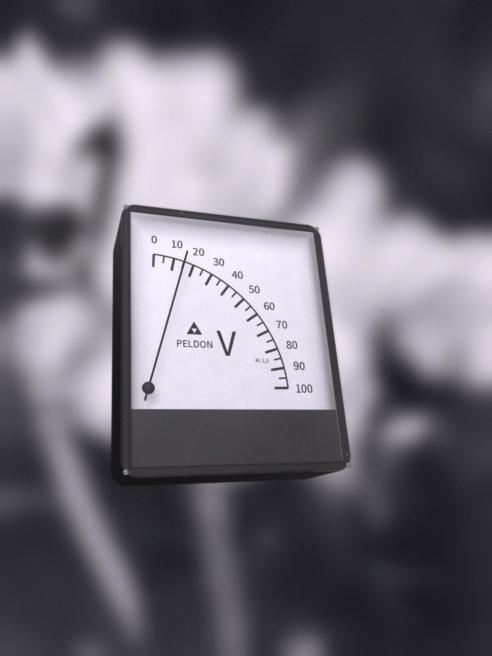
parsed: 15 V
